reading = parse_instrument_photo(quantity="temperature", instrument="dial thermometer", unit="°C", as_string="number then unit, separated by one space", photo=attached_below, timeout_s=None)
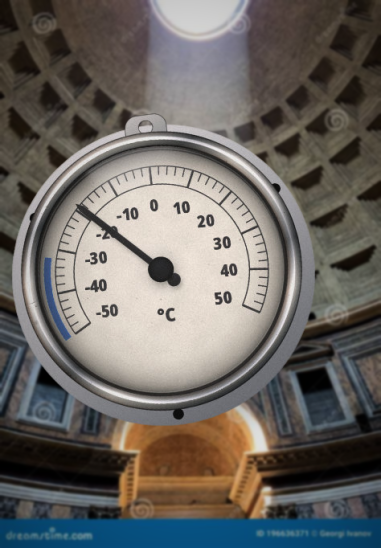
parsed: -19 °C
